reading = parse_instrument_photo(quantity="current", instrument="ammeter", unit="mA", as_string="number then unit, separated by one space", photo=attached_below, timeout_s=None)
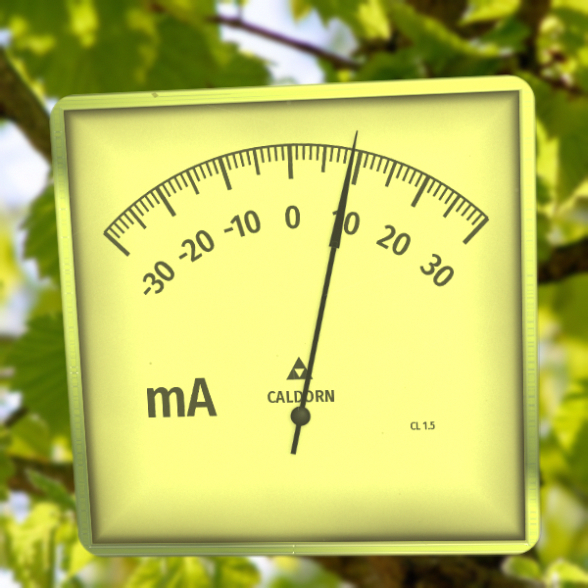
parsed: 9 mA
